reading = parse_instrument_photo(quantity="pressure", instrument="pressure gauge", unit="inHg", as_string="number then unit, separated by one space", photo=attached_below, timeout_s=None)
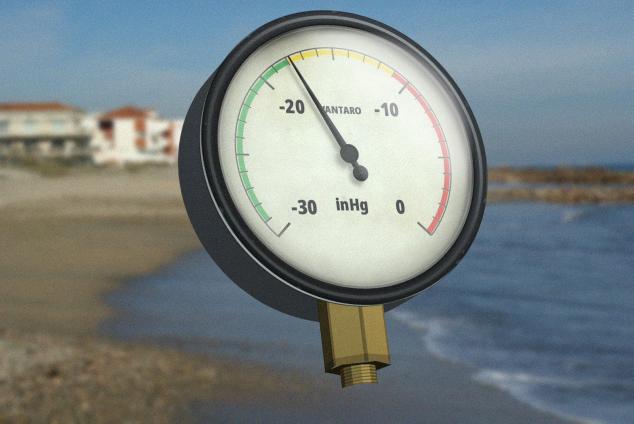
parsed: -18 inHg
